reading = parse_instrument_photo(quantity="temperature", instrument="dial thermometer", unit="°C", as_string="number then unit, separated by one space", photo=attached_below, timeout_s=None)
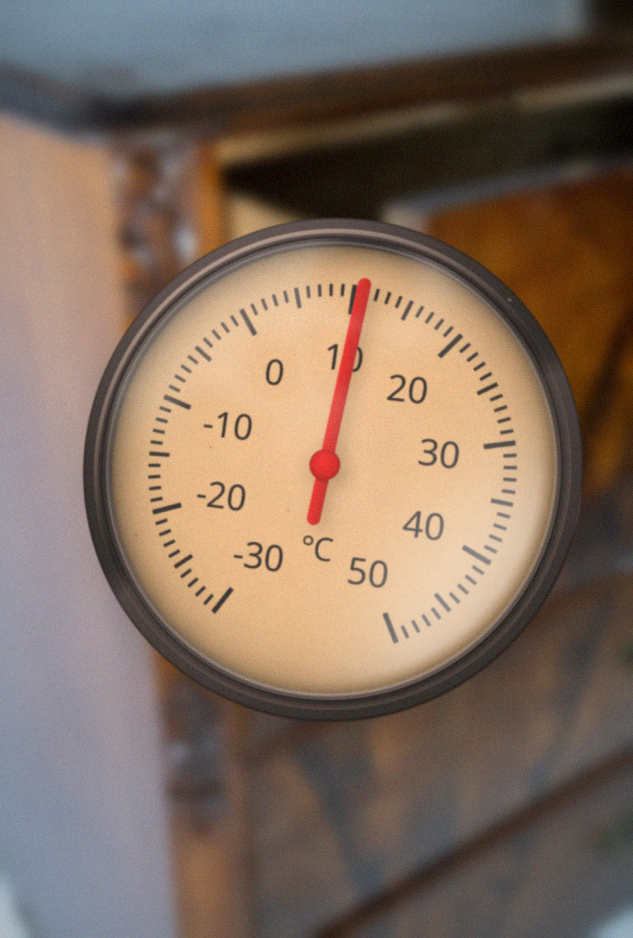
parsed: 11 °C
